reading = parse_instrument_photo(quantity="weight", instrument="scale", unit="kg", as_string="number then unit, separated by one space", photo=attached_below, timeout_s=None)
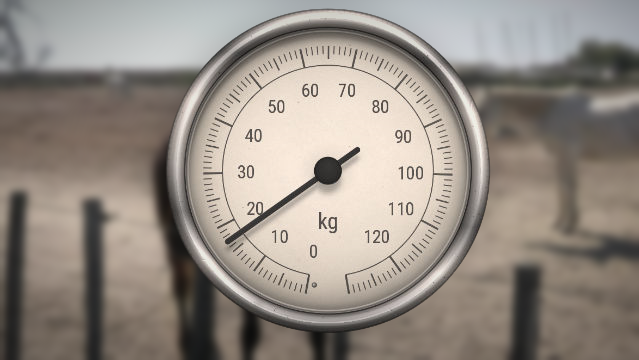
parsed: 17 kg
